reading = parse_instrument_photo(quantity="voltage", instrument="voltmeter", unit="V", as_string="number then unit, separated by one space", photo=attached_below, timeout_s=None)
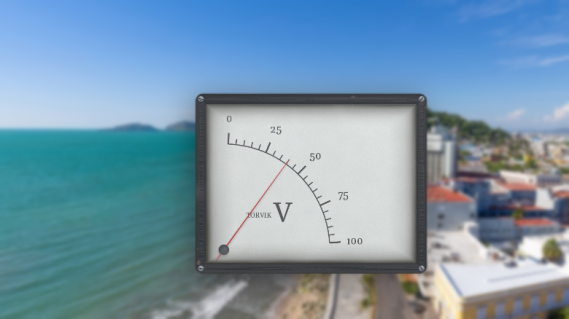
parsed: 40 V
